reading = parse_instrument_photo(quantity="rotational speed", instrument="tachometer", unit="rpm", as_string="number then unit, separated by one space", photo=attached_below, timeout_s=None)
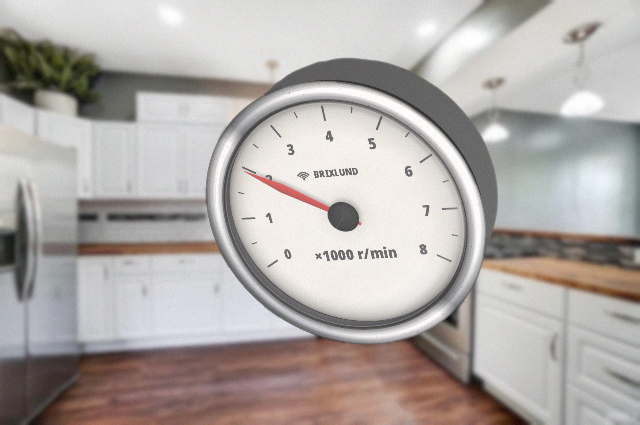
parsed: 2000 rpm
